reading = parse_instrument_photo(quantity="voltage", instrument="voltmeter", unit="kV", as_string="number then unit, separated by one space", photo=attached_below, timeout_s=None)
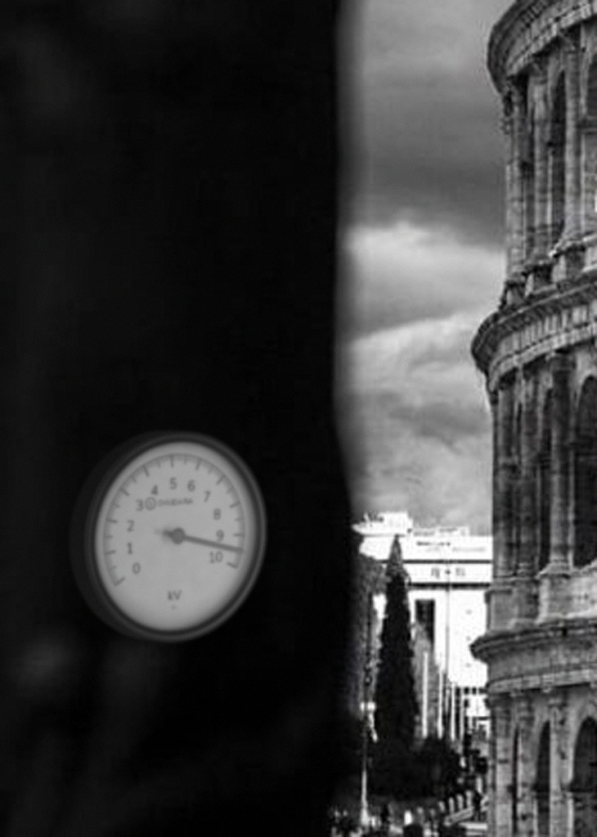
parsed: 9.5 kV
